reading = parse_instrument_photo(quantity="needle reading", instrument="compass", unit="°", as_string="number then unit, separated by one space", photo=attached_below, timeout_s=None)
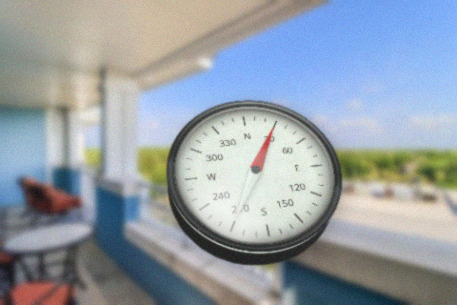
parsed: 30 °
